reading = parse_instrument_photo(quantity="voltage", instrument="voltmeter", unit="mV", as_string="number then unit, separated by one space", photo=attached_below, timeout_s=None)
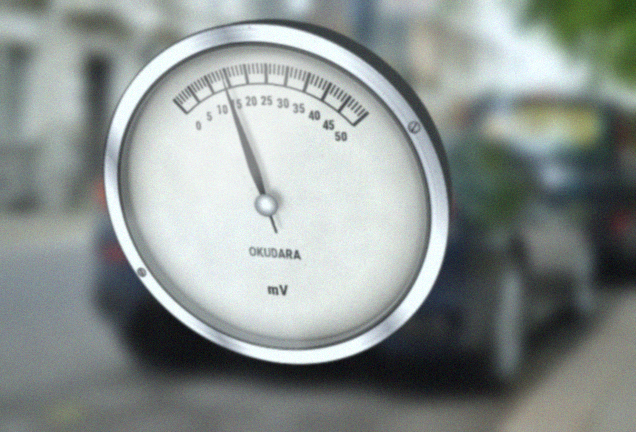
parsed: 15 mV
